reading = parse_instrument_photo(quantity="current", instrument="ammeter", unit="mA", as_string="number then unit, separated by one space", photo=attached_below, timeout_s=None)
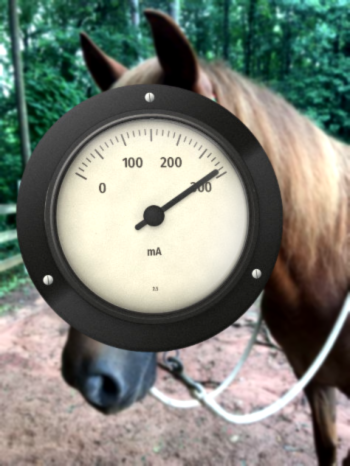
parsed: 290 mA
